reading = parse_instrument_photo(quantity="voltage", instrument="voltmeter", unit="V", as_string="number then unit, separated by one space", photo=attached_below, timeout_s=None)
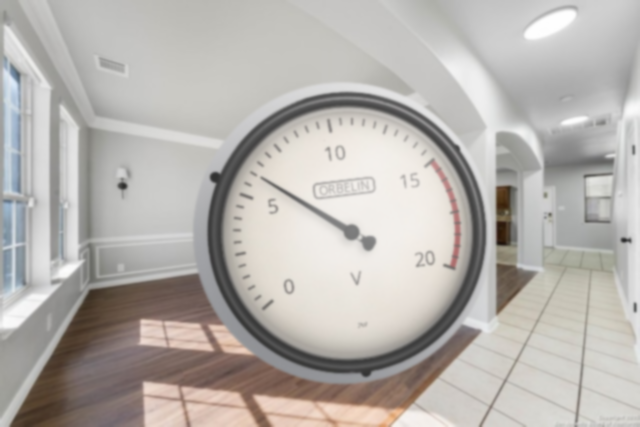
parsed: 6 V
